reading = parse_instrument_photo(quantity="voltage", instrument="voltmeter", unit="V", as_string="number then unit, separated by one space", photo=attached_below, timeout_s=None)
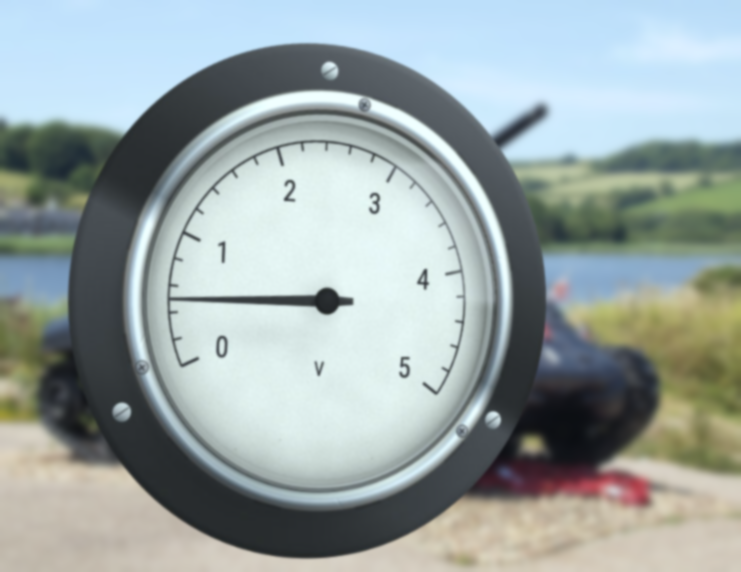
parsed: 0.5 V
